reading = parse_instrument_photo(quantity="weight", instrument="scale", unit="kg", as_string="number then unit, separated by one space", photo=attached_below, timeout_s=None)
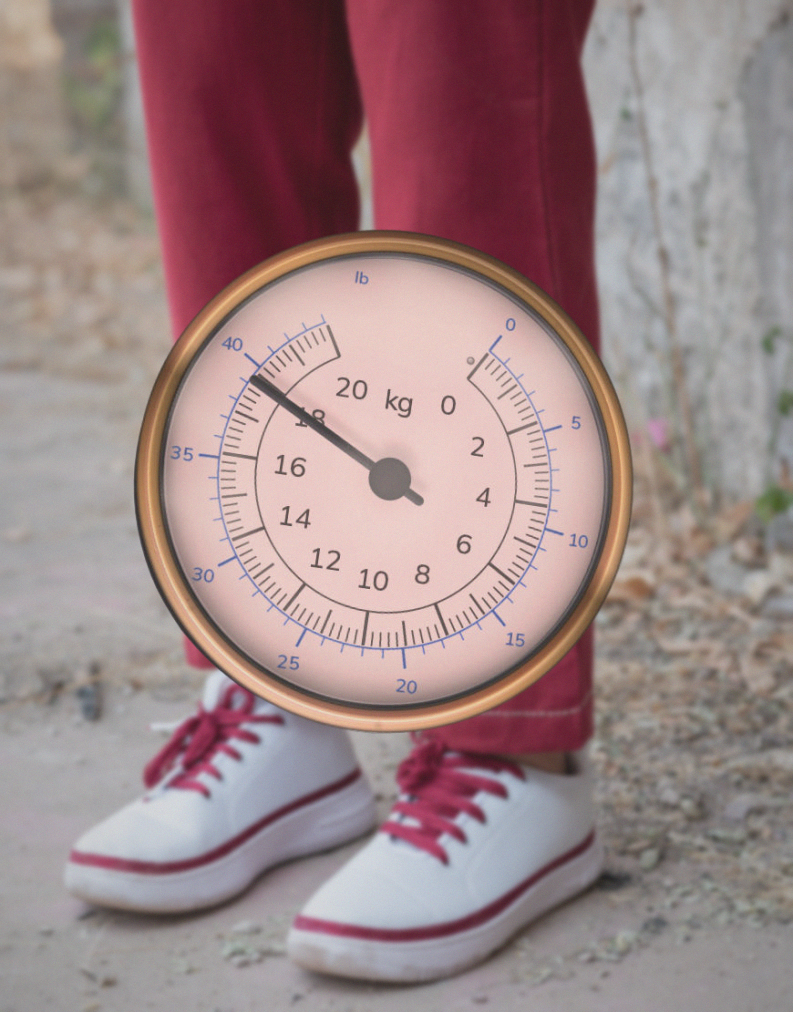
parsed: 17.8 kg
